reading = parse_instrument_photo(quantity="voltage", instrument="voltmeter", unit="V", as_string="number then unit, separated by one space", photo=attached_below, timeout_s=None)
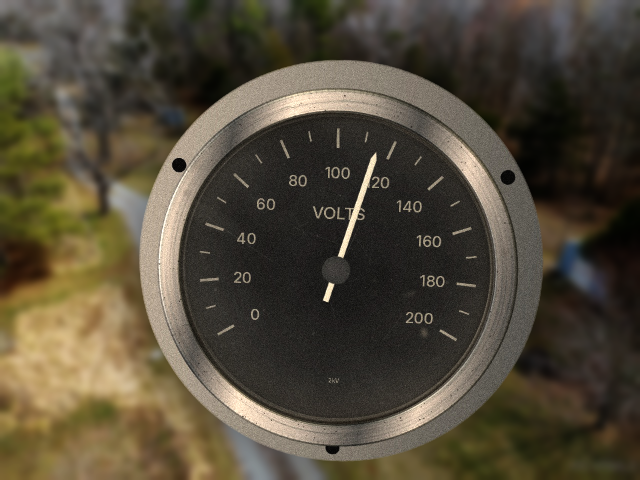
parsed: 115 V
